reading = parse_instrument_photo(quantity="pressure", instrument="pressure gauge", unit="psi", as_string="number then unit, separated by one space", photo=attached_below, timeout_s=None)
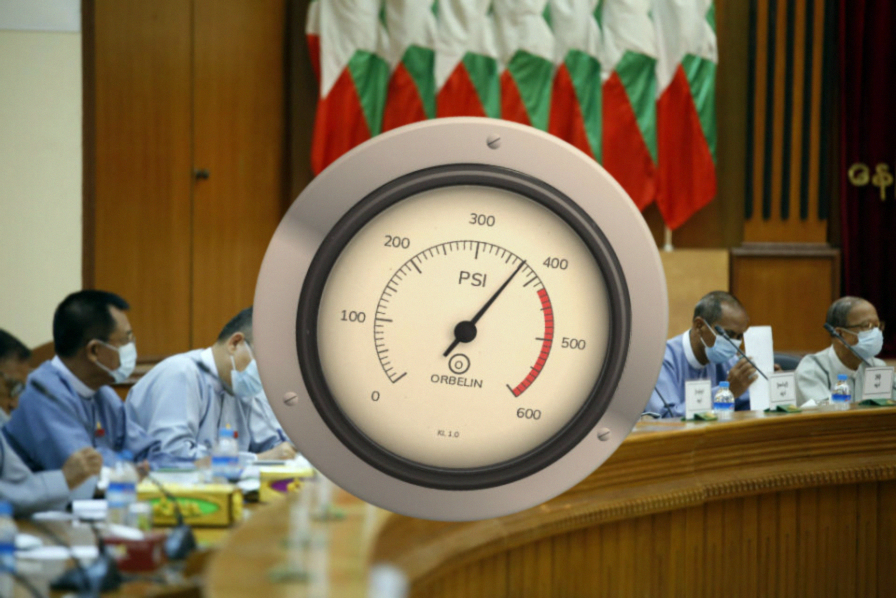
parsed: 370 psi
